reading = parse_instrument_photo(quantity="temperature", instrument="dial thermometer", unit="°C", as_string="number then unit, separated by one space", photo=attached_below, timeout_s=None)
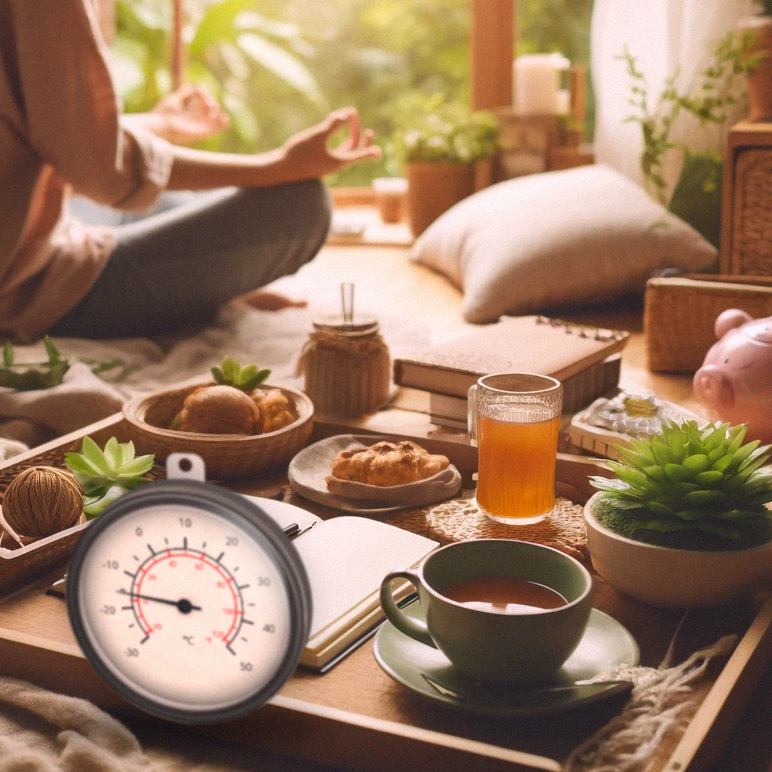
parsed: -15 °C
